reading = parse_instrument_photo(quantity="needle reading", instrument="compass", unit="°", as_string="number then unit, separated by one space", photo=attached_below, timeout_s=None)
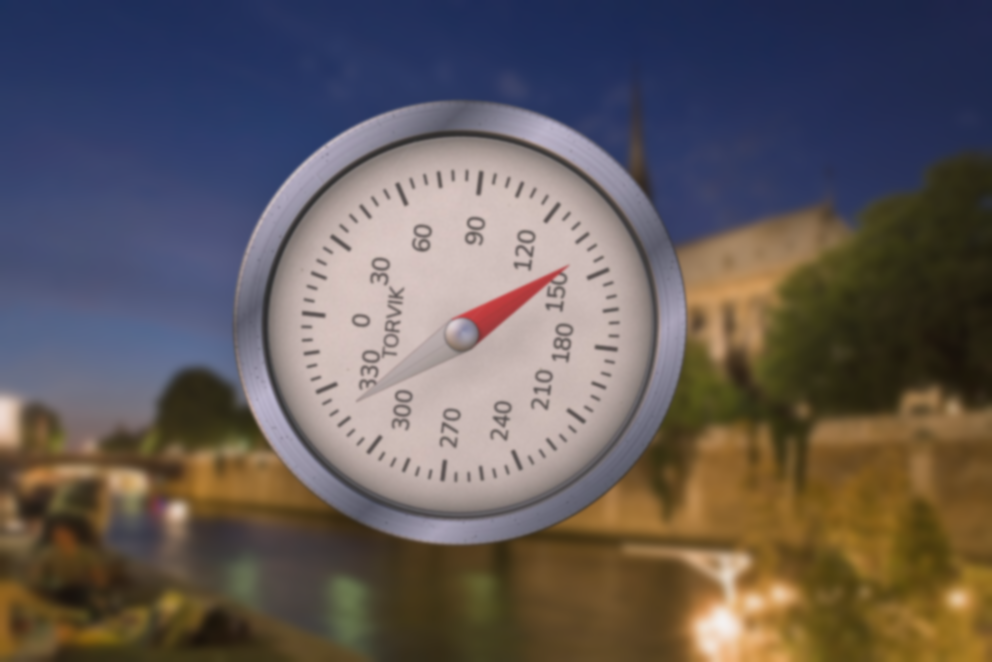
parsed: 140 °
